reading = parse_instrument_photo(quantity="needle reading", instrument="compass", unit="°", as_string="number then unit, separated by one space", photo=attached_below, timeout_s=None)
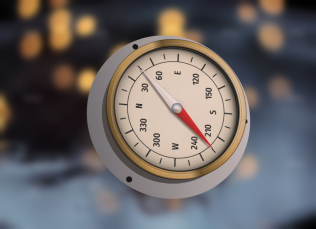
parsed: 225 °
